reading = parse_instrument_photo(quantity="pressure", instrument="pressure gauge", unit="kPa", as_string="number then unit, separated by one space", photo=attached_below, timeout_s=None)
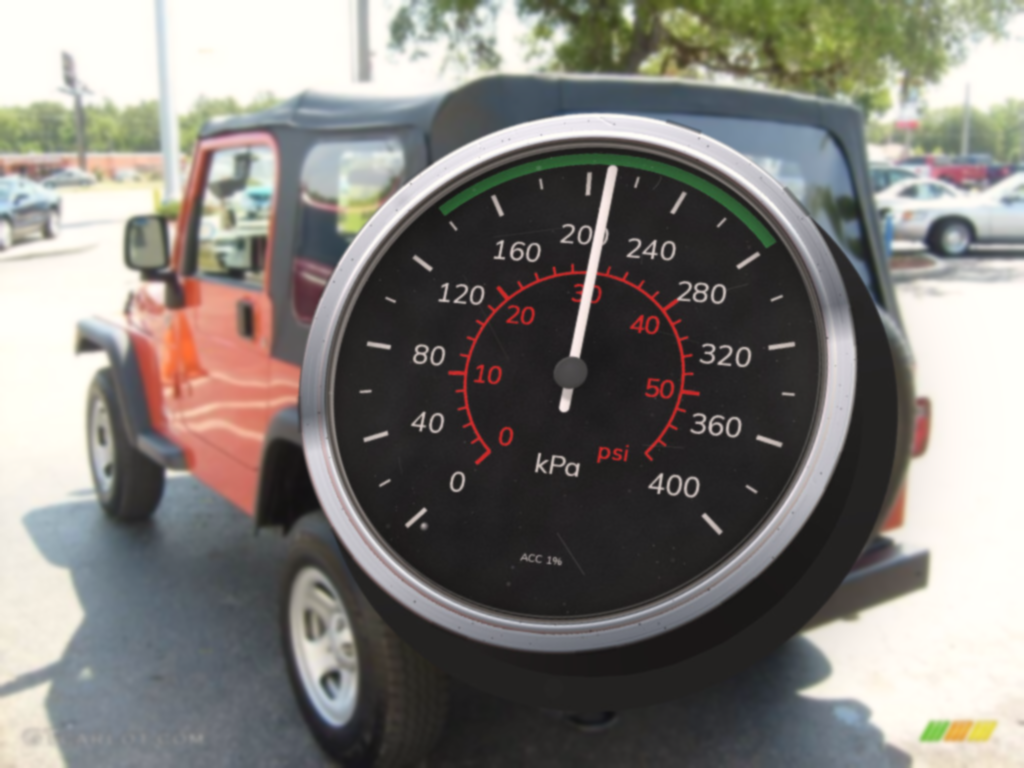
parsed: 210 kPa
